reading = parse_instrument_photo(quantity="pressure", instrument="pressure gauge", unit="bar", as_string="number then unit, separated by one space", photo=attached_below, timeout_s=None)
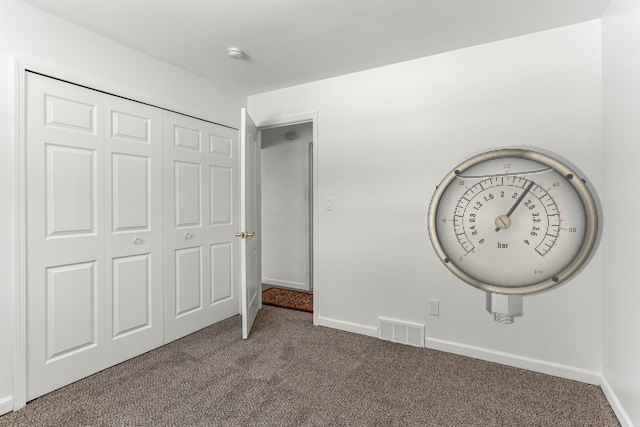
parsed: 2.5 bar
